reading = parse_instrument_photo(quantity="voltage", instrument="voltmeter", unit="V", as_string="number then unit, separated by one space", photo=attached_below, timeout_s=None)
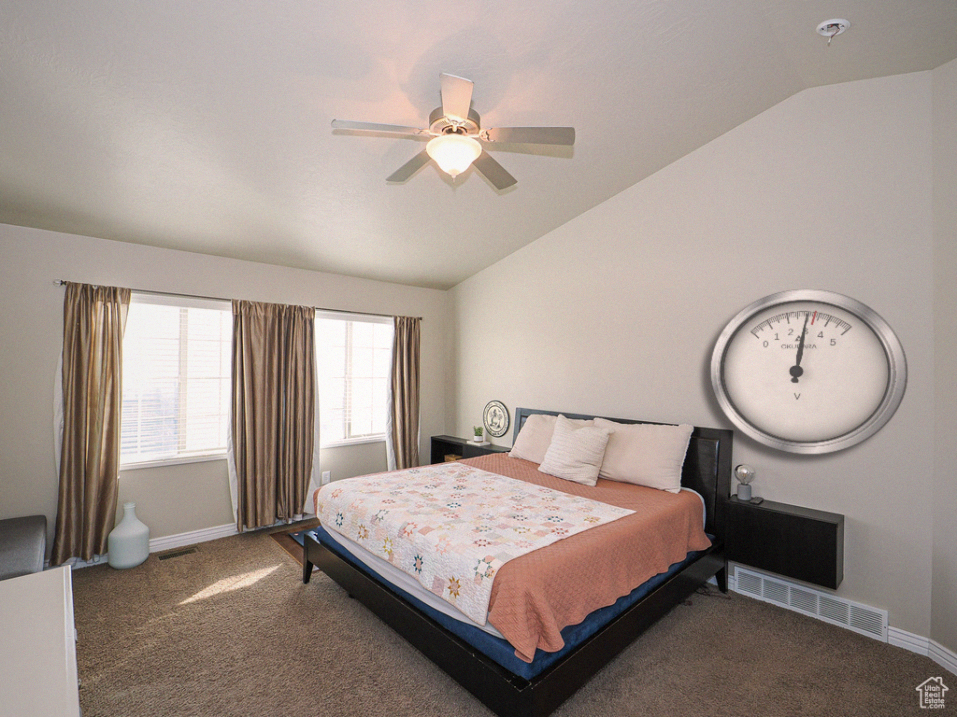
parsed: 3 V
